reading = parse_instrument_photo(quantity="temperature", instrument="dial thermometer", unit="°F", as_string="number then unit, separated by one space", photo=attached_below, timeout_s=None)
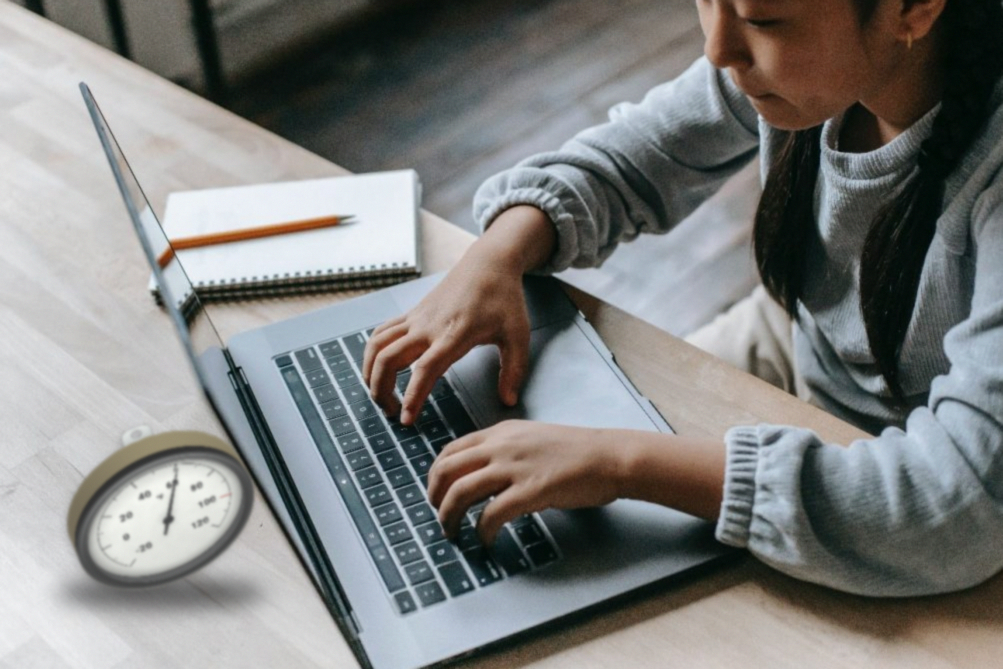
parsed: 60 °F
